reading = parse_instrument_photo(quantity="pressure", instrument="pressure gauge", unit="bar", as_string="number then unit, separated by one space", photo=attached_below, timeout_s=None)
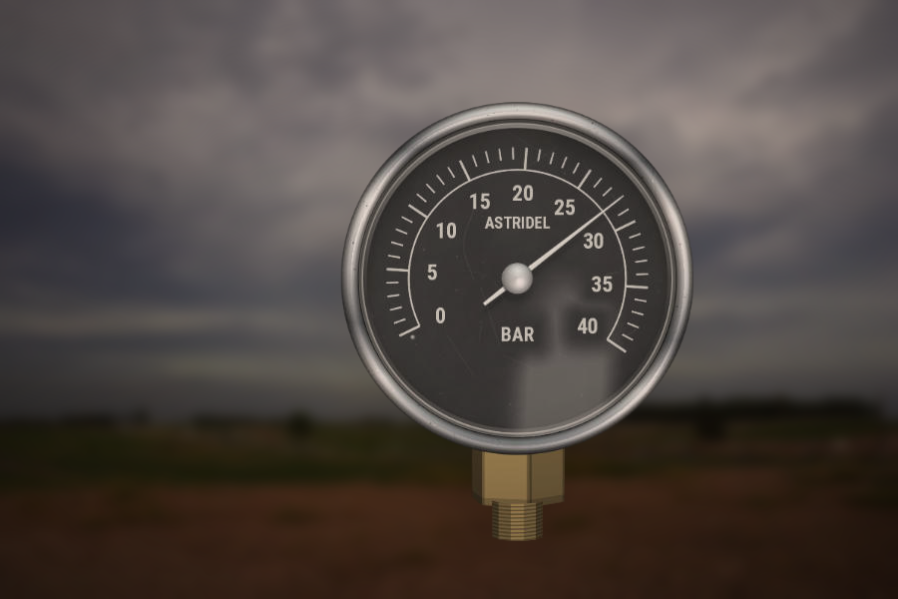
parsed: 28 bar
